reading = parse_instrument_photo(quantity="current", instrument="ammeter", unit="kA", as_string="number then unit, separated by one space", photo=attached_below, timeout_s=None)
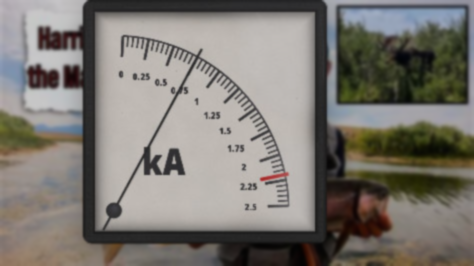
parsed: 0.75 kA
